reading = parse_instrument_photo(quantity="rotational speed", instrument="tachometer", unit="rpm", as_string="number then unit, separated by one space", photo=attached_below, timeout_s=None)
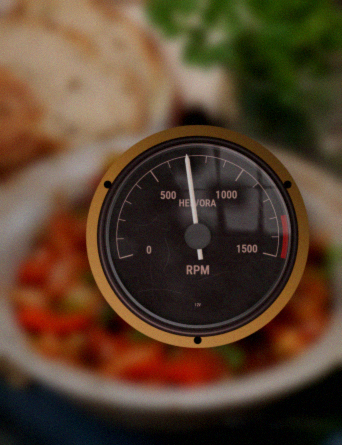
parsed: 700 rpm
